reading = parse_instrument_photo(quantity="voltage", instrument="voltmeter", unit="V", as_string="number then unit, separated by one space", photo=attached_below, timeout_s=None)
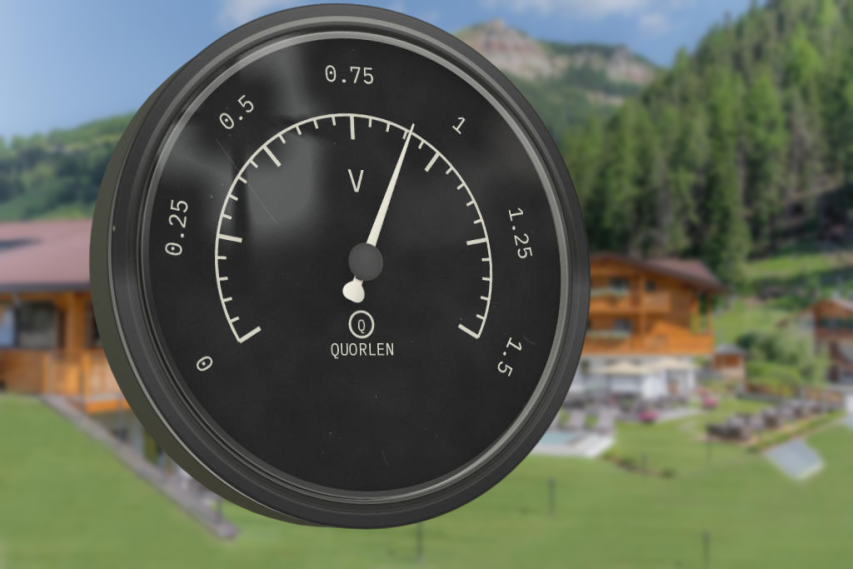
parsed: 0.9 V
